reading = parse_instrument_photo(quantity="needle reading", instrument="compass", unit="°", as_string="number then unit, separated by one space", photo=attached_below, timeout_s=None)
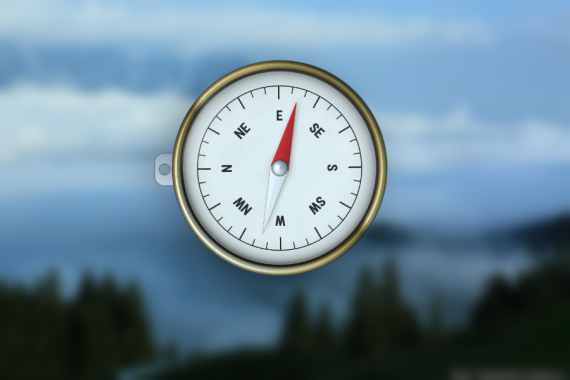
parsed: 105 °
